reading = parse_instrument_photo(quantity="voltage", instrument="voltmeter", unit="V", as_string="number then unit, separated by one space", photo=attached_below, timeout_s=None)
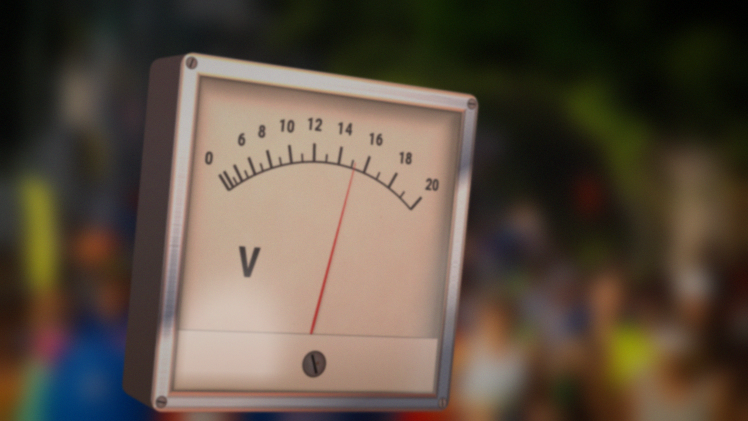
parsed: 15 V
